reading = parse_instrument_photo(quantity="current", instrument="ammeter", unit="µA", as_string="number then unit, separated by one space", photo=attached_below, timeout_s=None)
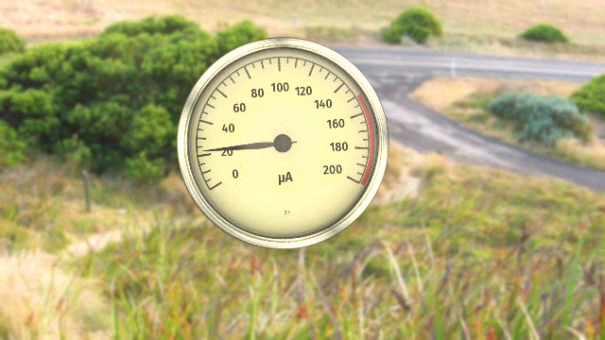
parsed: 22.5 µA
